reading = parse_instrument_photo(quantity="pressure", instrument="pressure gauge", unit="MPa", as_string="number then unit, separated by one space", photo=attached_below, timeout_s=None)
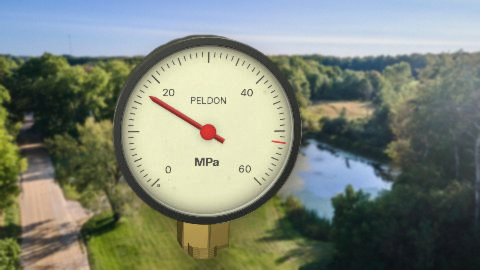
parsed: 17 MPa
